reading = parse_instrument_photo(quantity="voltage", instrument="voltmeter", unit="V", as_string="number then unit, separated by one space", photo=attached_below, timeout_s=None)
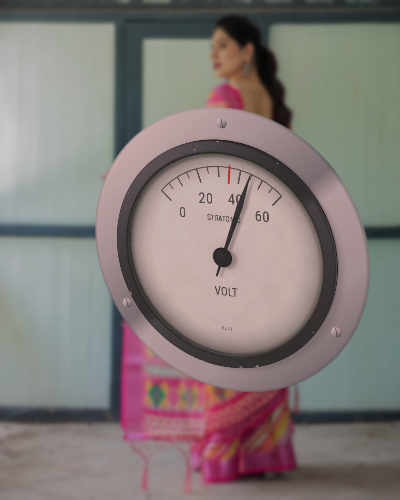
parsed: 45 V
